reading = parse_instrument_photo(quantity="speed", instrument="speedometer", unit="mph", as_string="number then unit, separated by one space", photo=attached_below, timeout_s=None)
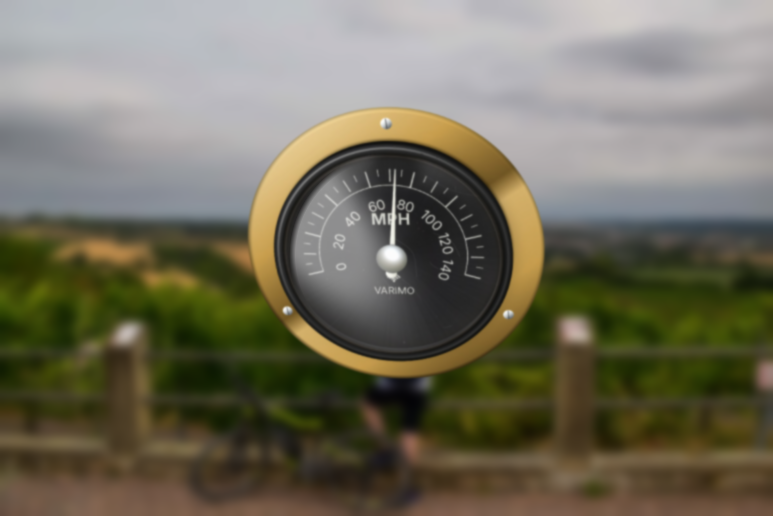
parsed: 72.5 mph
